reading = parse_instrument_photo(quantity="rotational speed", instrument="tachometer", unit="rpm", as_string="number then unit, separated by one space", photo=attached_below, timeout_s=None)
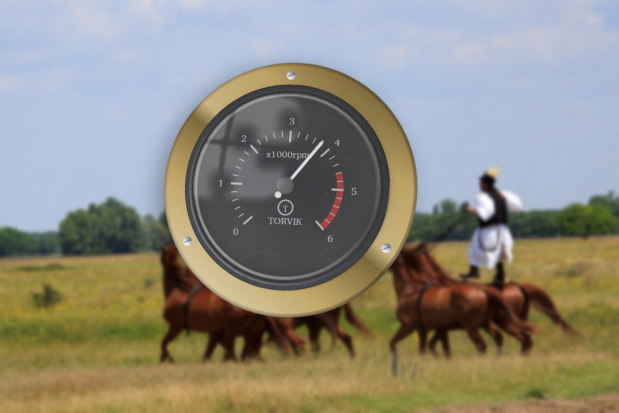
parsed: 3800 rpm
